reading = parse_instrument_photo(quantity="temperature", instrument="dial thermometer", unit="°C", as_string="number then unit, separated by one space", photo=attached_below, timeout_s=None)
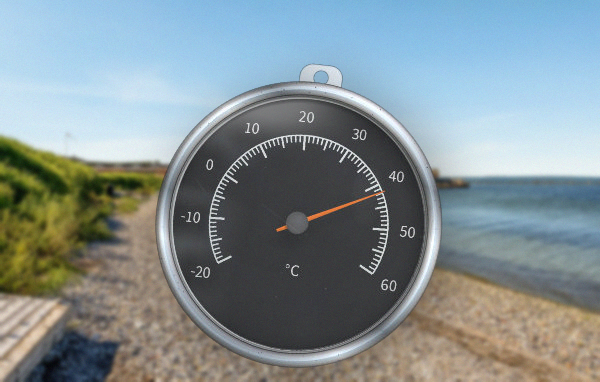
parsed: 42 °C
